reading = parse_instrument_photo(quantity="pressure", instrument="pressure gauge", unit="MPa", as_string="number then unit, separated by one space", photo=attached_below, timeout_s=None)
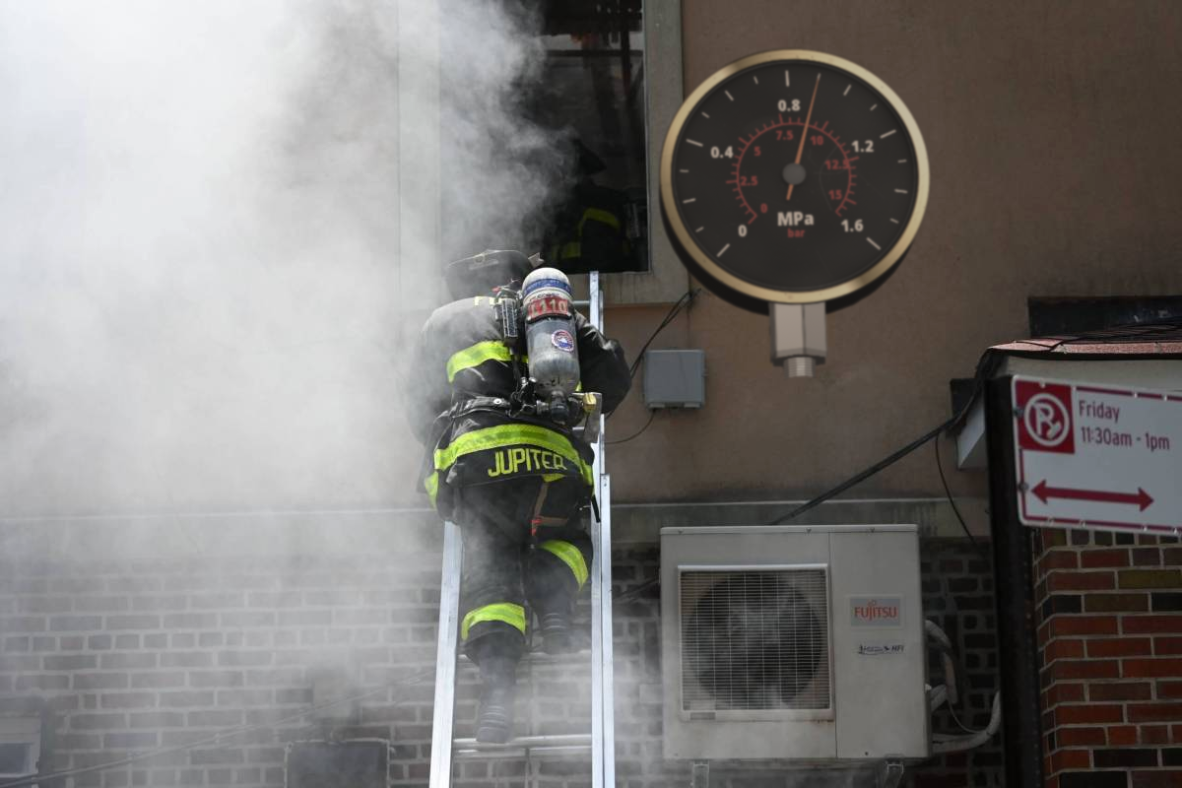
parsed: 0.9 MPa
